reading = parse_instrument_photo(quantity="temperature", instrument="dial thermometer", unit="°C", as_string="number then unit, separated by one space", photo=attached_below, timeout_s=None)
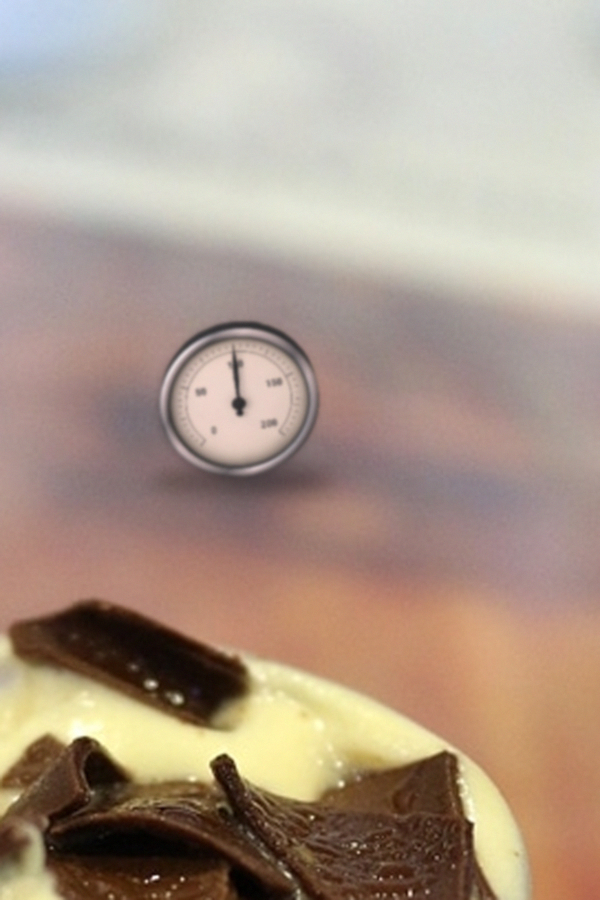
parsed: 100 °C
